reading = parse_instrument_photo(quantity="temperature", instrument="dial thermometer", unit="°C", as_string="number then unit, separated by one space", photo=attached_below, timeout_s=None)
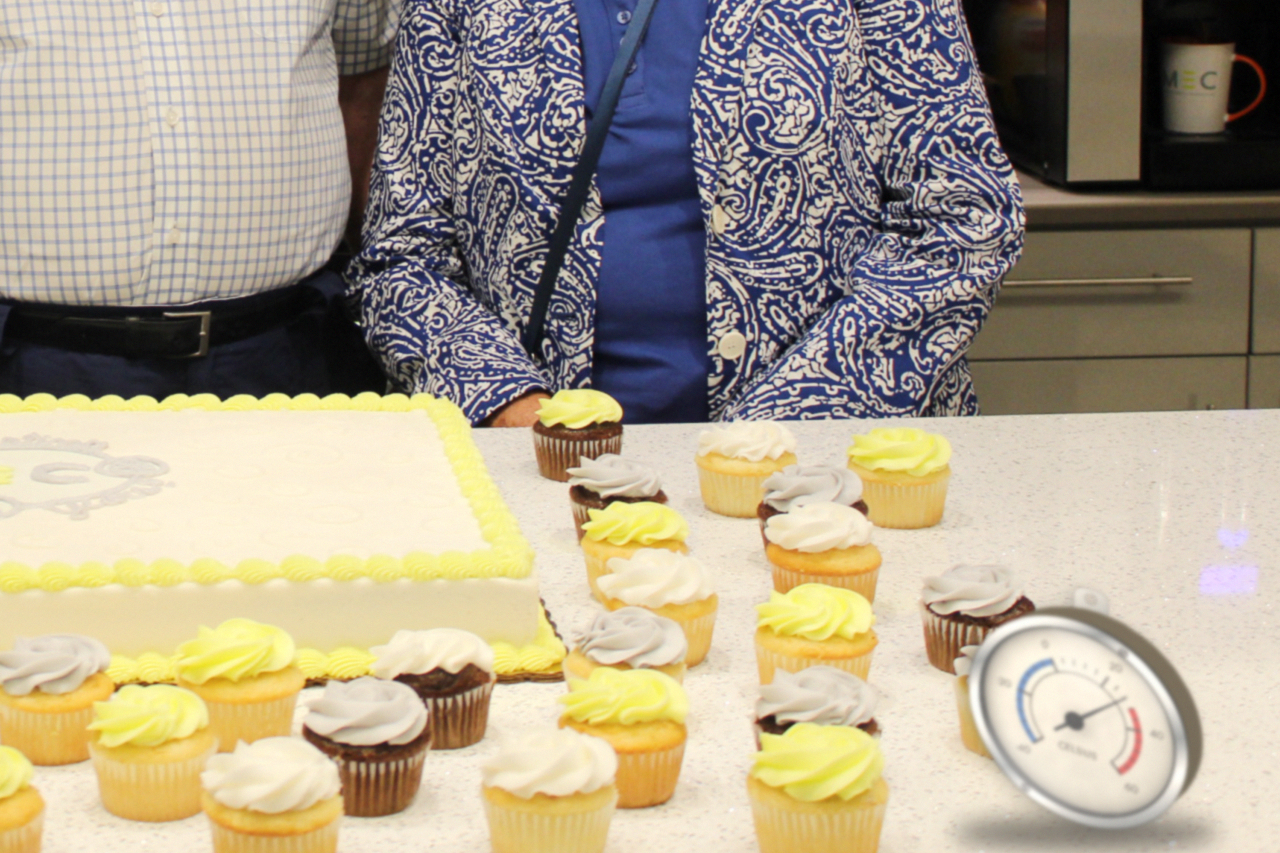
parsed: 28 °C
